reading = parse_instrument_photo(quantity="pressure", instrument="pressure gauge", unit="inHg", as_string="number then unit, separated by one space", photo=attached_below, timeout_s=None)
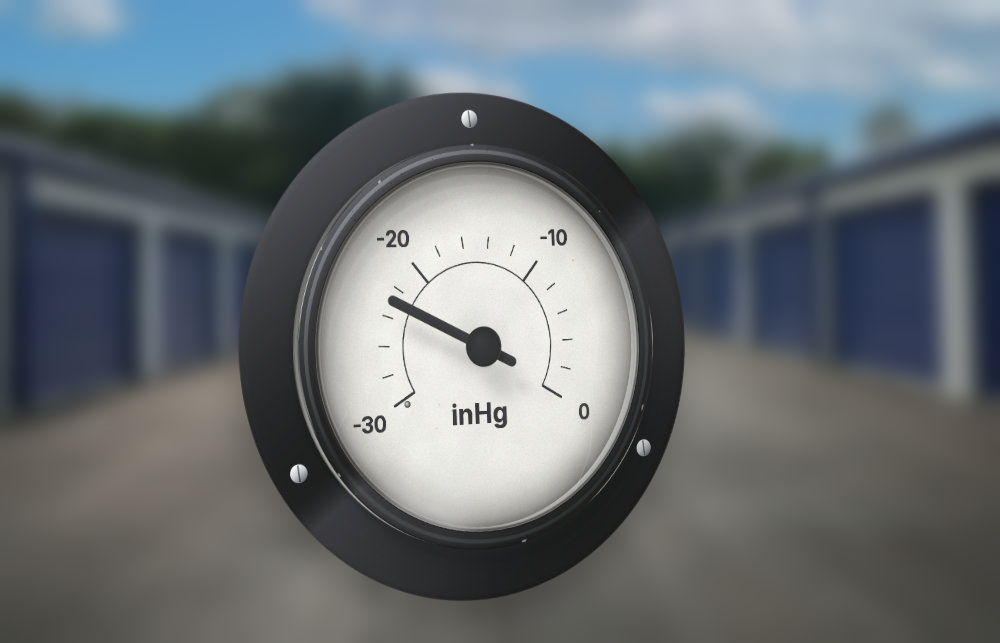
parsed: -23 inHg
